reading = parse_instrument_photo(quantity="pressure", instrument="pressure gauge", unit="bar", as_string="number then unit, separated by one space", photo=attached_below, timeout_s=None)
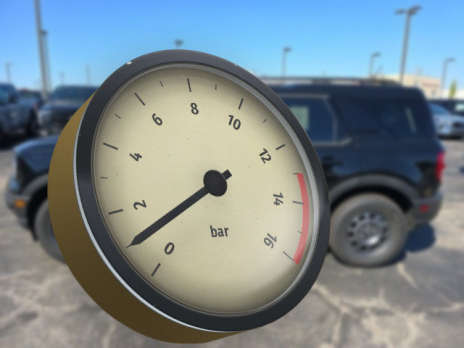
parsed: 1 bar
